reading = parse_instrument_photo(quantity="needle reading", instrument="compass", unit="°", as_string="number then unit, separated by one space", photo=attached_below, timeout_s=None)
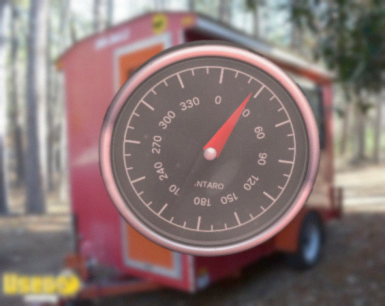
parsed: 25 °
